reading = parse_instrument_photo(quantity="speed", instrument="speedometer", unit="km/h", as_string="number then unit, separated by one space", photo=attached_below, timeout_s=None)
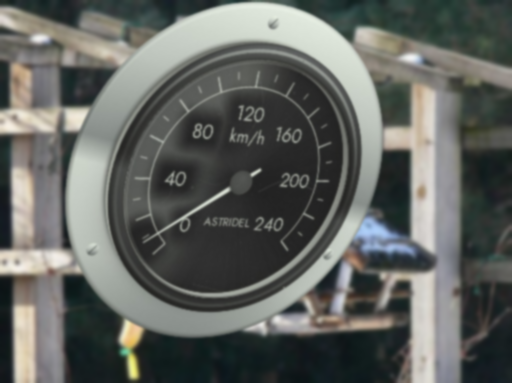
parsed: 10 km/h
